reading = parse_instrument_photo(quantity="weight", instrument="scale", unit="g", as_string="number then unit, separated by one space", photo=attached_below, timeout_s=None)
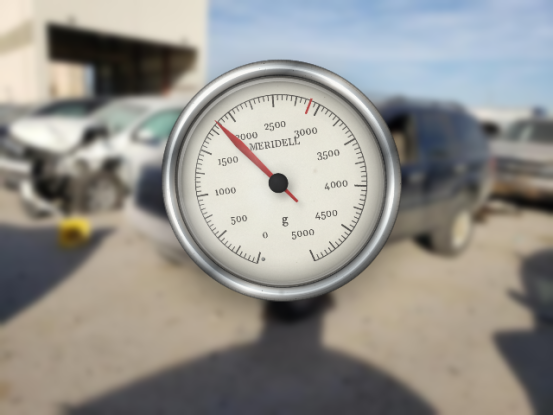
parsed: 1850 g
